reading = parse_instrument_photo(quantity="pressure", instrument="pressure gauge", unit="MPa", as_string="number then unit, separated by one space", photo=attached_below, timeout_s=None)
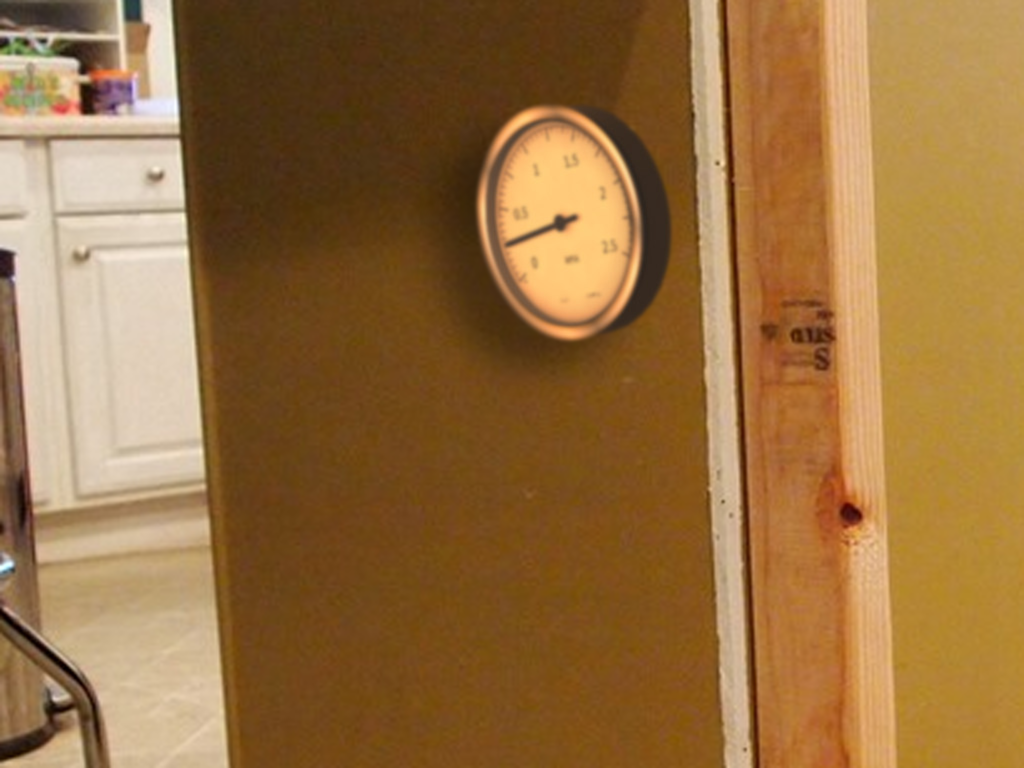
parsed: 0.25 MPa
